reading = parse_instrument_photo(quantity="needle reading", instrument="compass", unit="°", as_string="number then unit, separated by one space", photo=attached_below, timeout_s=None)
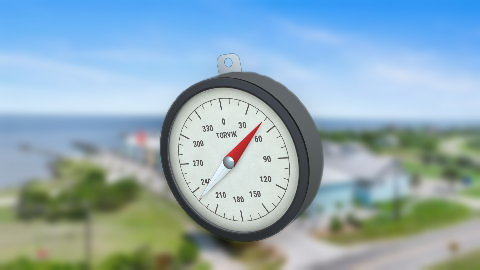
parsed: 50 °
